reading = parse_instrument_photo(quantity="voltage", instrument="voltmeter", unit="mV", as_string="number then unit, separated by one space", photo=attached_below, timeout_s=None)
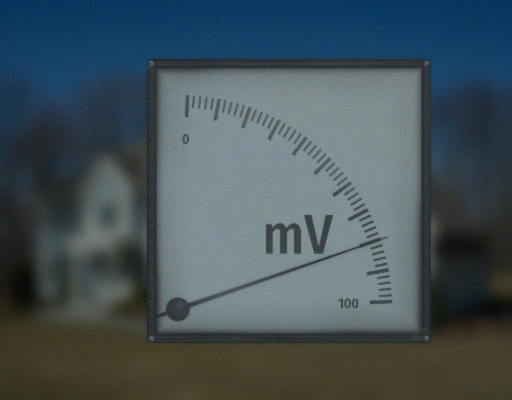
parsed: 80 mV
